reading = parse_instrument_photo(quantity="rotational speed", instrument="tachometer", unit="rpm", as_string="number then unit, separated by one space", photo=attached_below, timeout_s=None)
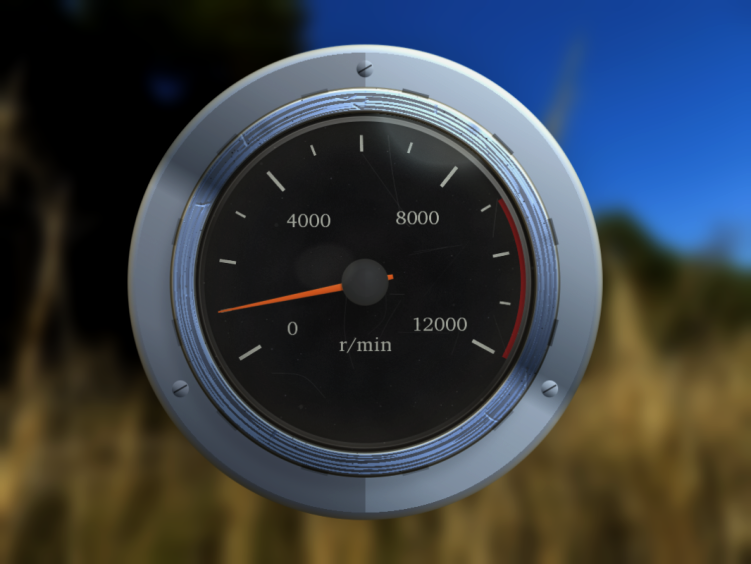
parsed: 1000 rpm
